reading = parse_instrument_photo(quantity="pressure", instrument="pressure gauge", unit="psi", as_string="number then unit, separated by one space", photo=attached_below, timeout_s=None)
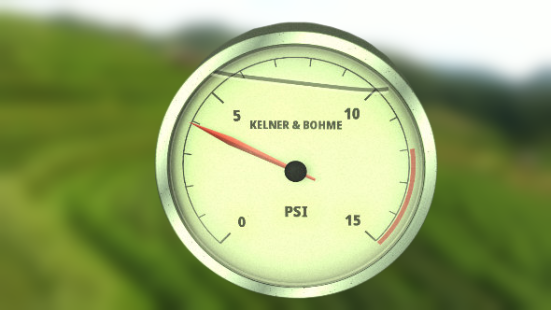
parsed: 4 psi
